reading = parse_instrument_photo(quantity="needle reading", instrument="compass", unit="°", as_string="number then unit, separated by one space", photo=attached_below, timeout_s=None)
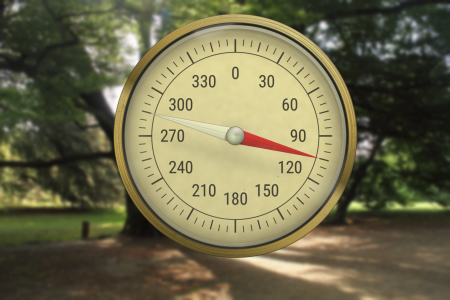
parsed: 105 °
